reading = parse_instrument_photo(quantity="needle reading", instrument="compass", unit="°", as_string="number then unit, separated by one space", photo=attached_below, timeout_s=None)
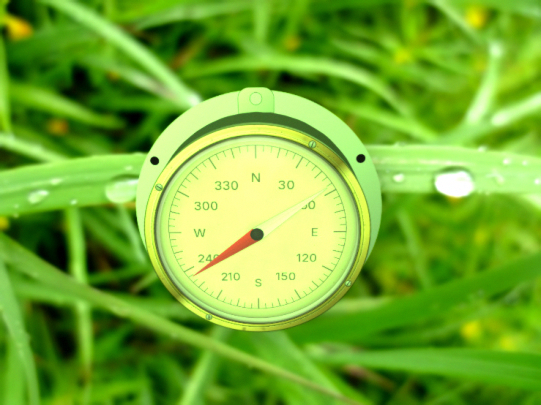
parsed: 235 °
